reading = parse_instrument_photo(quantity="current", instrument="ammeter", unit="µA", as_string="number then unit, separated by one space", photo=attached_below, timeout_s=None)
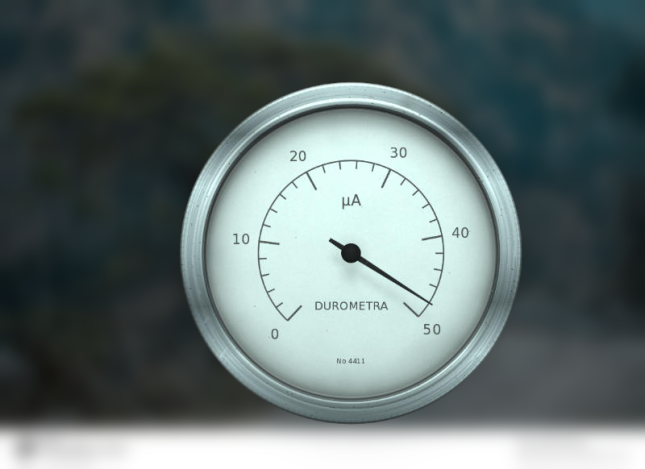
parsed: 48 µA
